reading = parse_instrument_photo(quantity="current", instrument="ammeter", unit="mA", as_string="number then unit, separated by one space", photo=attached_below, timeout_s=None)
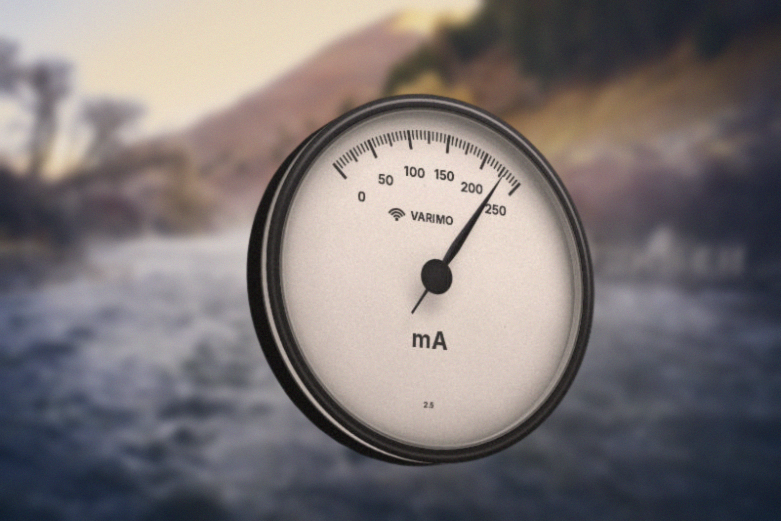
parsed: 225 mA
